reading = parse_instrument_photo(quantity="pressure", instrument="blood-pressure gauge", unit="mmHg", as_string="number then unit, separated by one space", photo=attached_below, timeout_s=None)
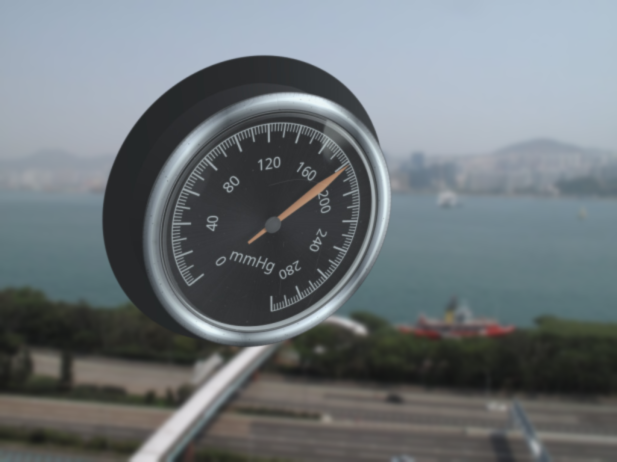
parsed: 180 mmHg
